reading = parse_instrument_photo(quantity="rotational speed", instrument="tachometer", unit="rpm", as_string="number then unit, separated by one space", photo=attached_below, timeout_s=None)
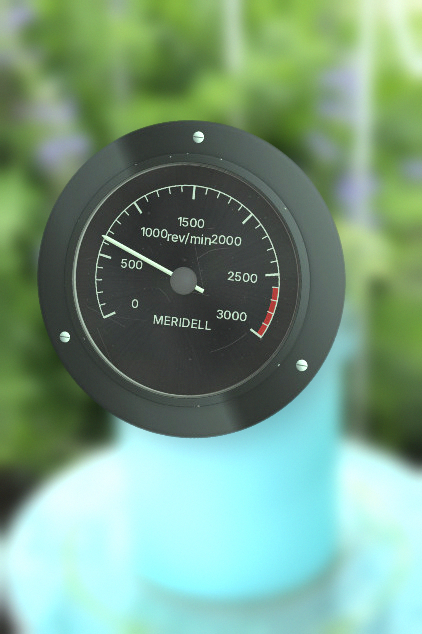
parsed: 650 rpm
